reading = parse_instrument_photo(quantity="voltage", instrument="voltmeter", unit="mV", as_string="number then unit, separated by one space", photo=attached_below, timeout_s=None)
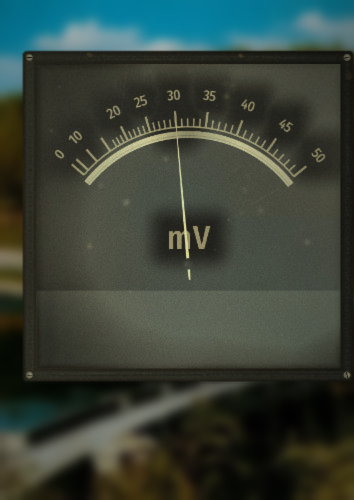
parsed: 30 mV
